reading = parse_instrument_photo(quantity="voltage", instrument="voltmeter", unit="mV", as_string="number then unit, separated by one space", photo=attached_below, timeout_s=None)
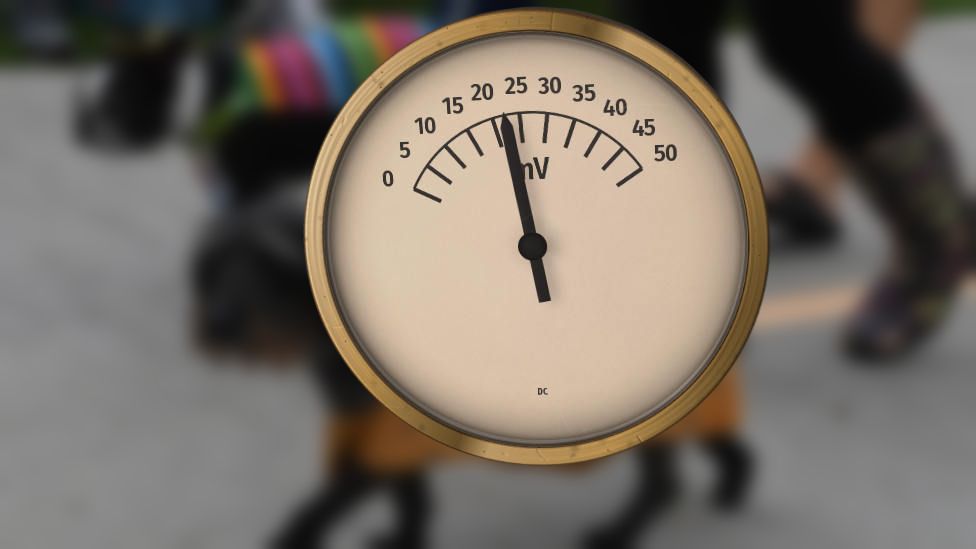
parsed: 22.5 mV
